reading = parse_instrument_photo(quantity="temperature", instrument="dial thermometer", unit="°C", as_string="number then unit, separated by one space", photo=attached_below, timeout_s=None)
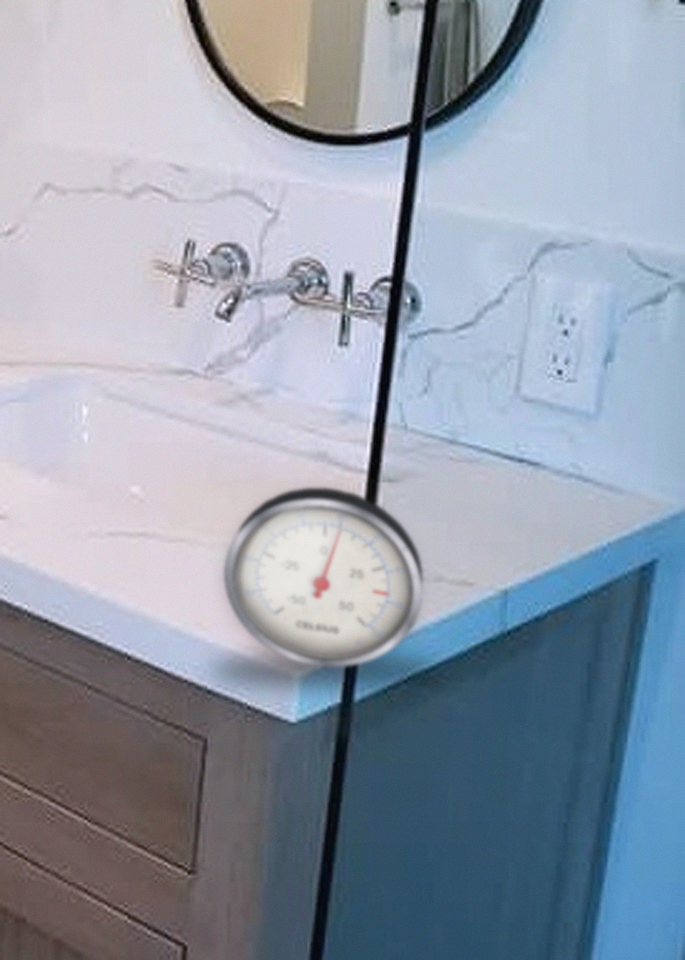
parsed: 5 °C
